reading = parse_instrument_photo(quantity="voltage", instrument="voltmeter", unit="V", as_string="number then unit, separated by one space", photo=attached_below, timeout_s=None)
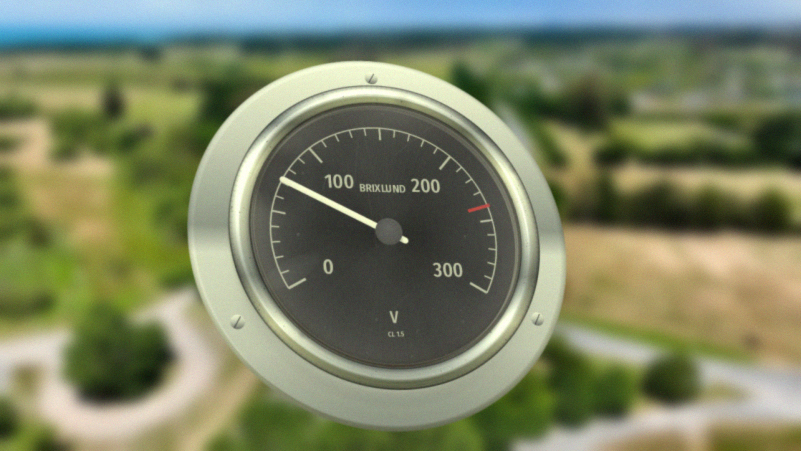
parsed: 70 V
